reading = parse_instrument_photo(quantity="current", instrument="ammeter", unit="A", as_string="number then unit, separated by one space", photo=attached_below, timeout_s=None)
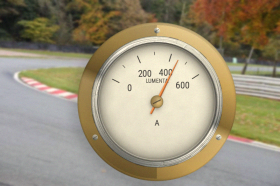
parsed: 450 A
